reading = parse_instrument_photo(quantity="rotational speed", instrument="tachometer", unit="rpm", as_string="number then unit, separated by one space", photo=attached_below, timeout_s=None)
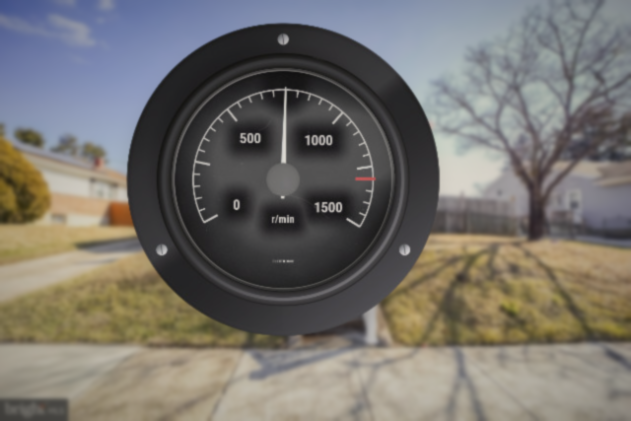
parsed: 750 rpm
